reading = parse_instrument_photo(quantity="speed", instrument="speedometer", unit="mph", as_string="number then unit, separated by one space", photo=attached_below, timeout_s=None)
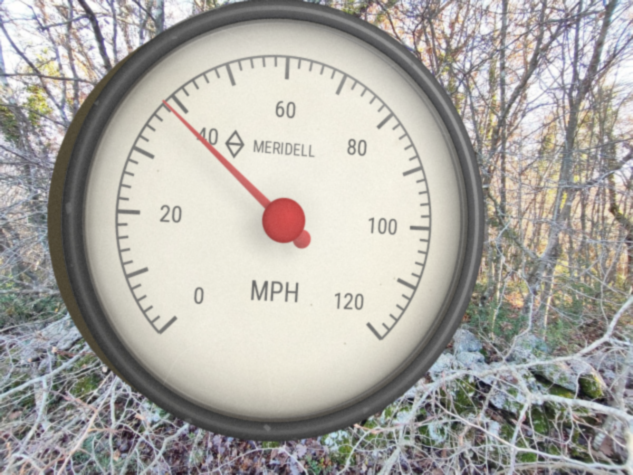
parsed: 38 mph
